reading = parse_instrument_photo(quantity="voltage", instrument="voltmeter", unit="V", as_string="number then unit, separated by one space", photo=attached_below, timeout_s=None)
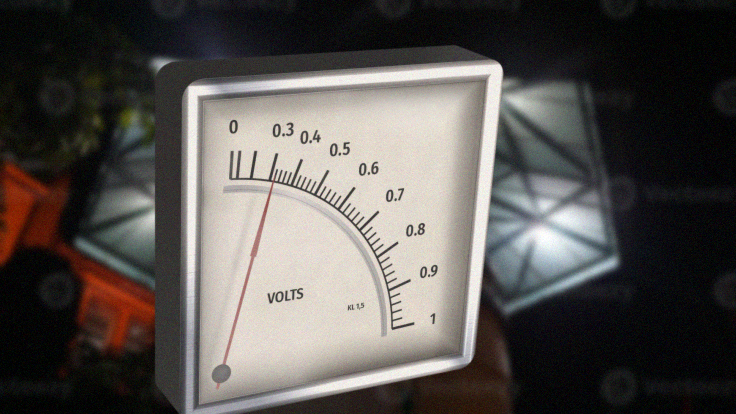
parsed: 0.3 V
